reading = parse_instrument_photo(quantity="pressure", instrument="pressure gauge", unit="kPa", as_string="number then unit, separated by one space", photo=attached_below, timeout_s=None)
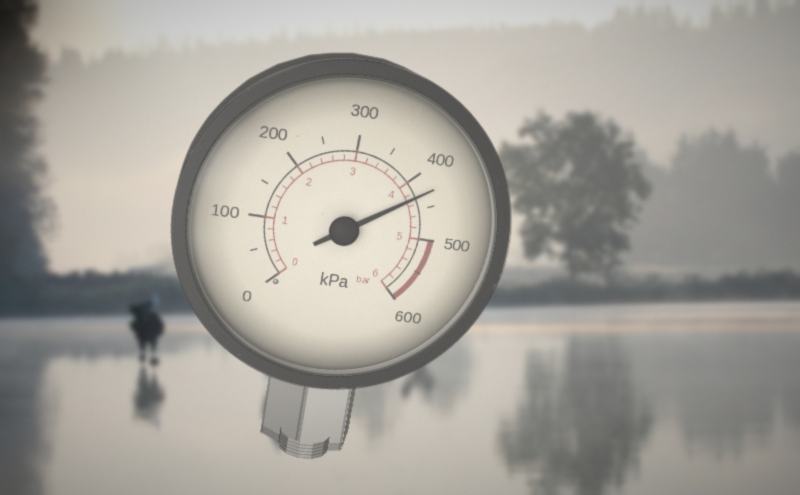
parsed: 425 kPa
